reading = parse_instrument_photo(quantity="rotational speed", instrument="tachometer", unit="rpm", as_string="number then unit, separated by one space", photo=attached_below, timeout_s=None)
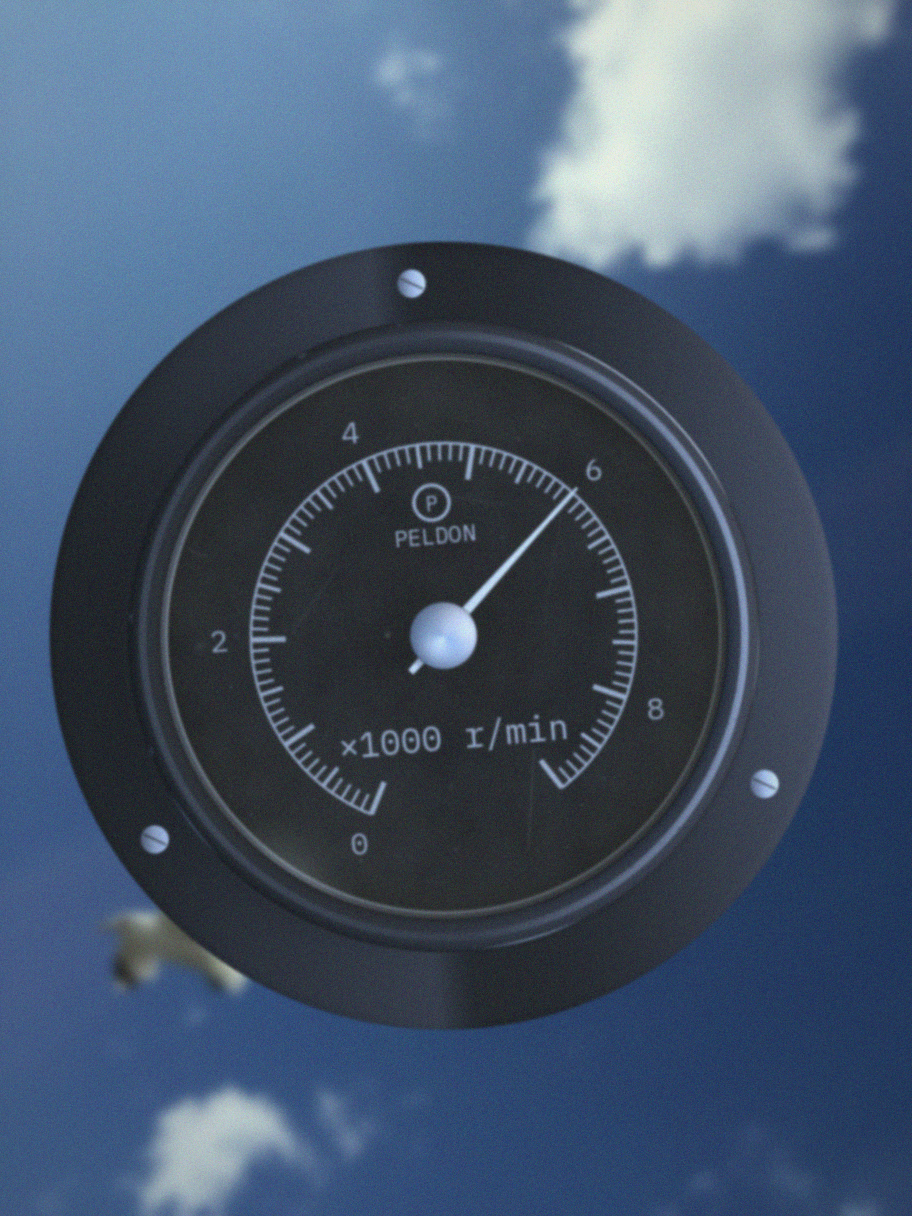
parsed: 6000 rpm
